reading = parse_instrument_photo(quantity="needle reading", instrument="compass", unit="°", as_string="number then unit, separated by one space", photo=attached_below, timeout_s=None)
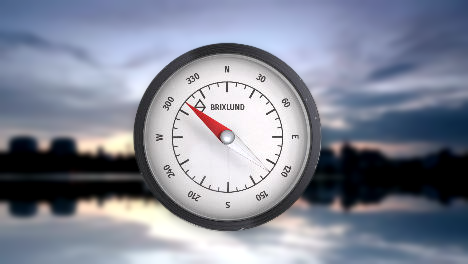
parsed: 310 °
